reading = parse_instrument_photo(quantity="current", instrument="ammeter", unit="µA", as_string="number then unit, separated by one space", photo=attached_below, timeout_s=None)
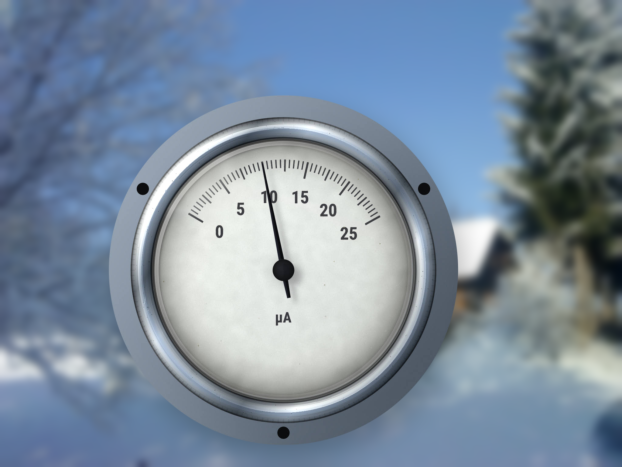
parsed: 10 µA
